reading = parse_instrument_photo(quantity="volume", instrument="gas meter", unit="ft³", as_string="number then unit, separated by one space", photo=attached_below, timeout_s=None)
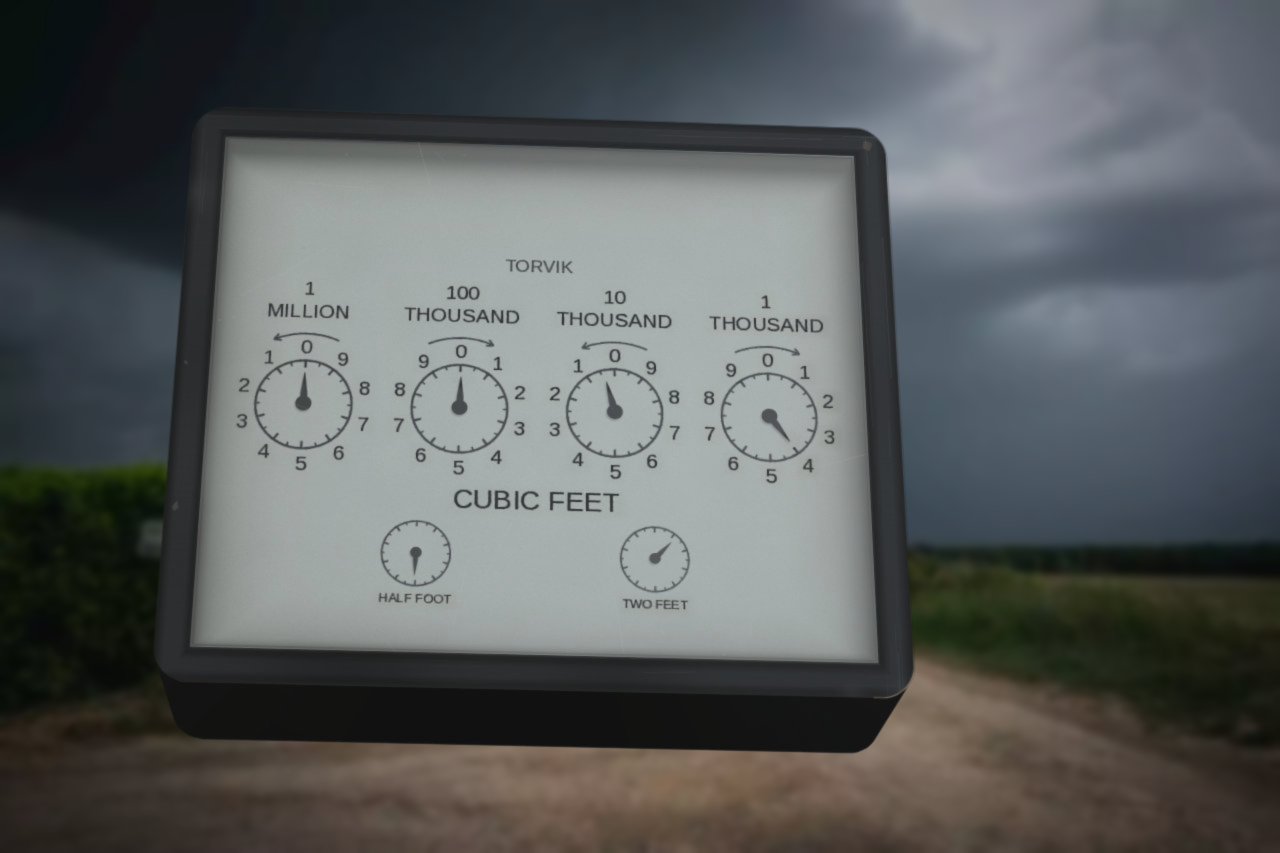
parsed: 400 ft³
